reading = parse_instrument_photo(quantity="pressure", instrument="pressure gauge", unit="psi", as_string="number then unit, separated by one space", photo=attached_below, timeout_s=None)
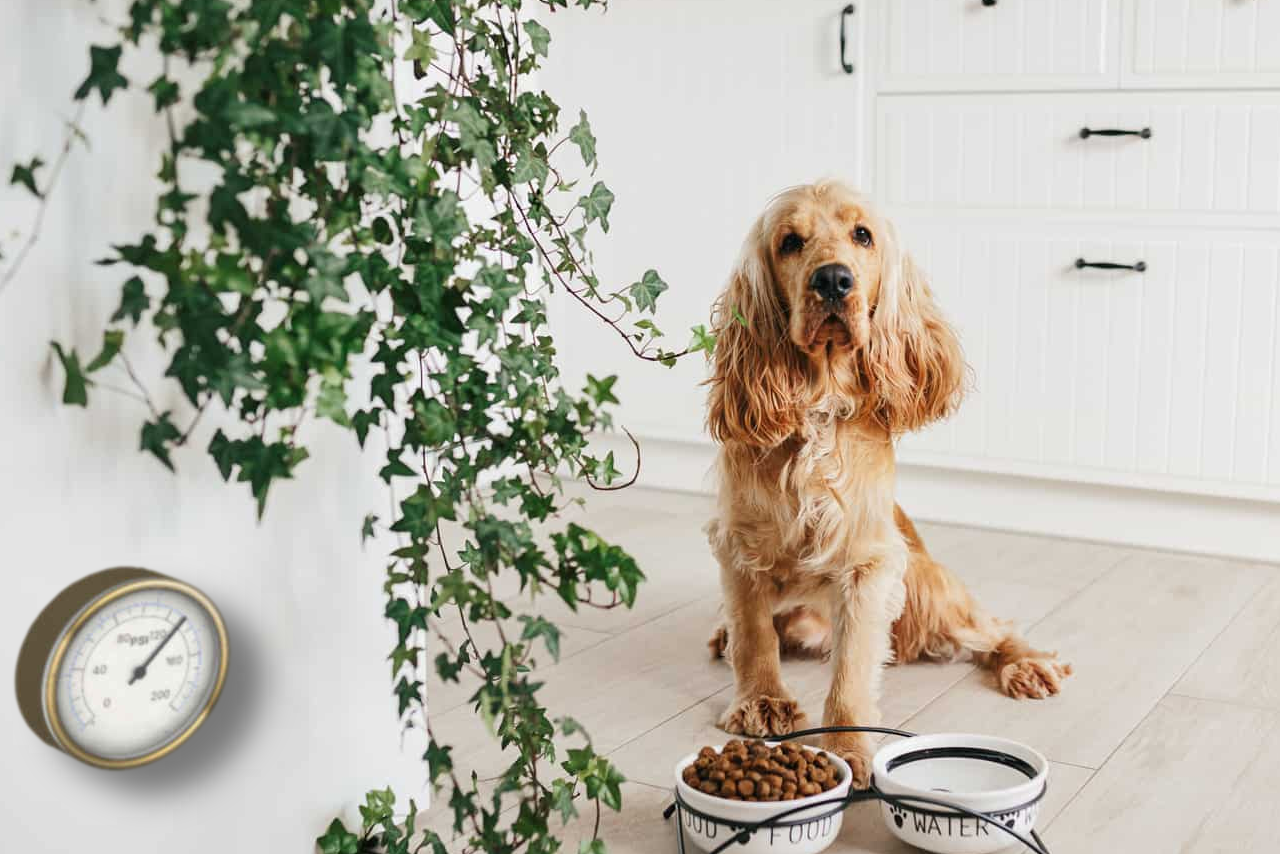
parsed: 130 psi
